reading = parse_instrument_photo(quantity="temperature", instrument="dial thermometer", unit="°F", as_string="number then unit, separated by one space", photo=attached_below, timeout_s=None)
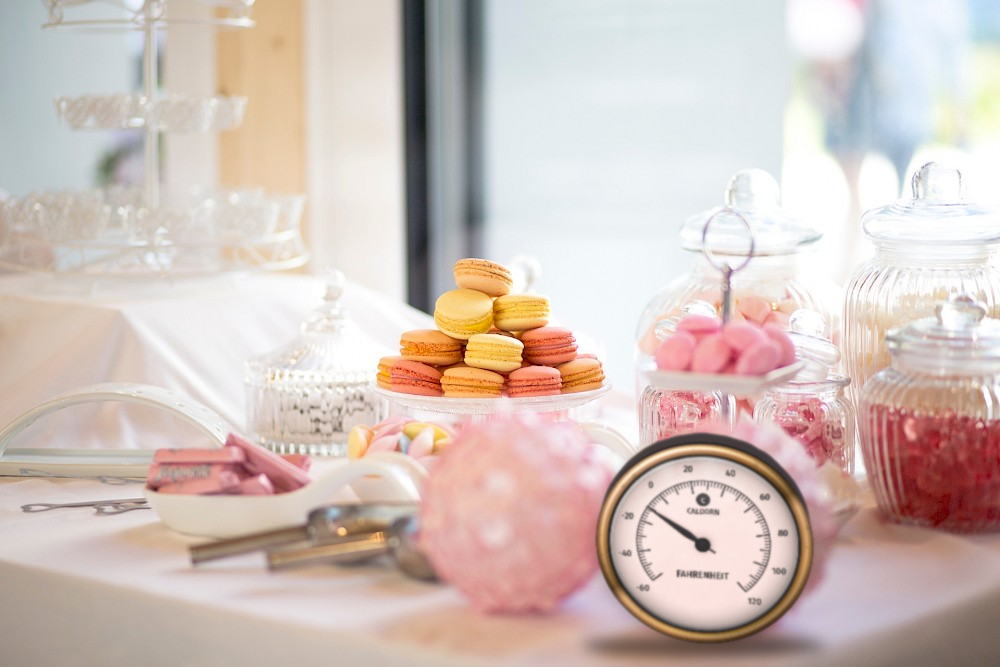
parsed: -10 °F
